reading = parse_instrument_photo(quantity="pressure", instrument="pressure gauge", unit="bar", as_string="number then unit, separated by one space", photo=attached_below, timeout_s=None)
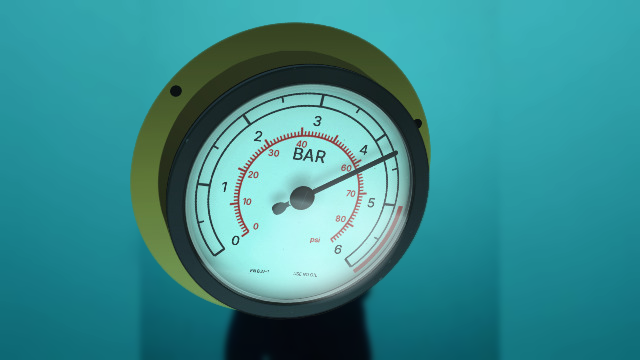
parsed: 4.25 bar
